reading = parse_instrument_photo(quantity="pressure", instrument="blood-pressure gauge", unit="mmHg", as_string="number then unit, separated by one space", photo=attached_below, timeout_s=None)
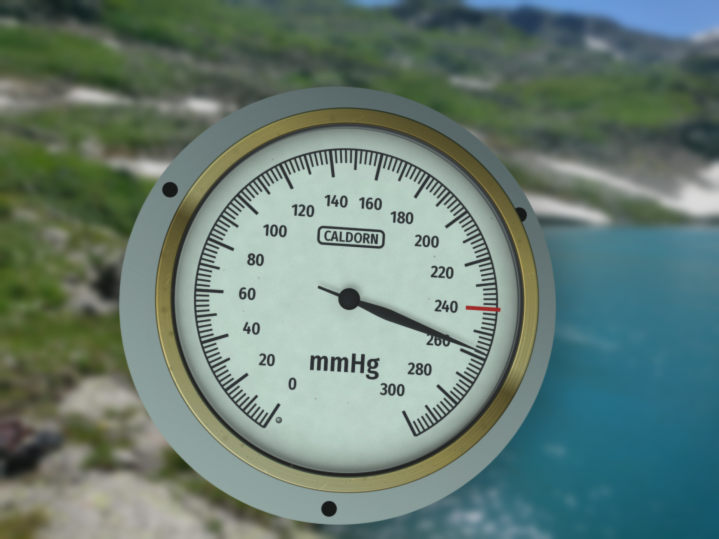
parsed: 258 mmHg
